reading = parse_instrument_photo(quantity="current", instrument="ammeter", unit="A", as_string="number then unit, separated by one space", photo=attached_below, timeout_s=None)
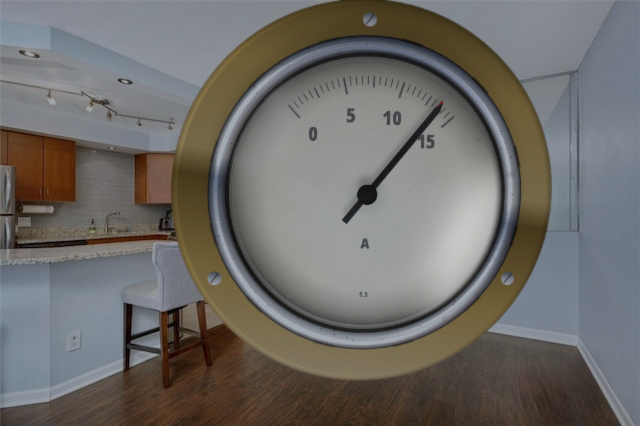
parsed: 13.5 A
